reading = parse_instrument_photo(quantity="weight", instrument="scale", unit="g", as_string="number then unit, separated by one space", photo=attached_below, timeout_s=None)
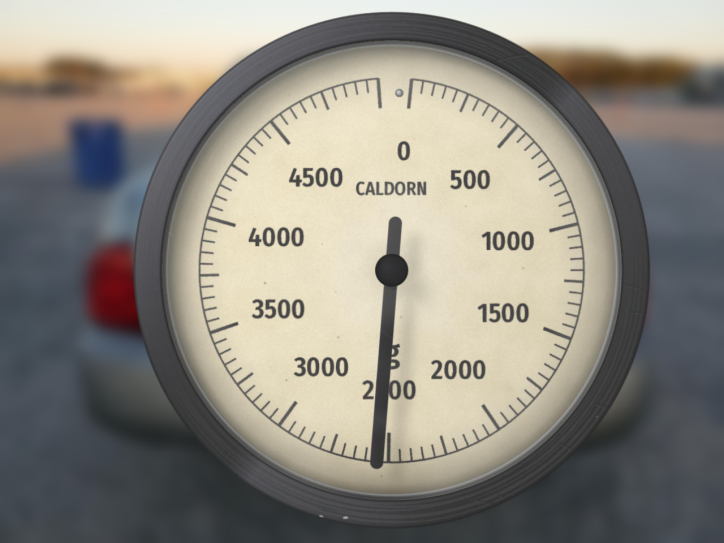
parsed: 2550 g
